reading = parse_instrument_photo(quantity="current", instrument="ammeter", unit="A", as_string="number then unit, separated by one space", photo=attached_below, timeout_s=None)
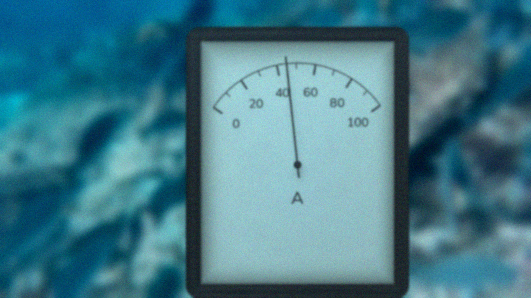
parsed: 45 A
